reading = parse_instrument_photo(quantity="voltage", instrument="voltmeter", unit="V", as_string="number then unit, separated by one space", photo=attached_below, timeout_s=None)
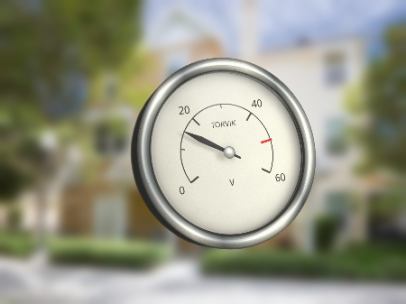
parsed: 15 V
